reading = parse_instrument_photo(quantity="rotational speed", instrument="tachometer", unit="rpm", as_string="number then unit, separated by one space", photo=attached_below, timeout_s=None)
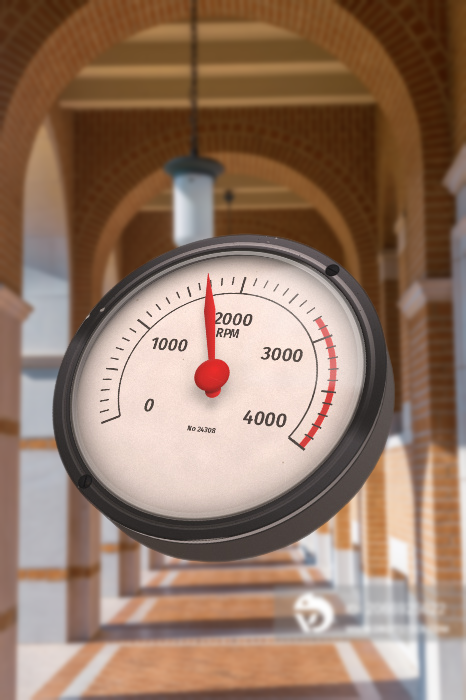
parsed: 1700 rpm
